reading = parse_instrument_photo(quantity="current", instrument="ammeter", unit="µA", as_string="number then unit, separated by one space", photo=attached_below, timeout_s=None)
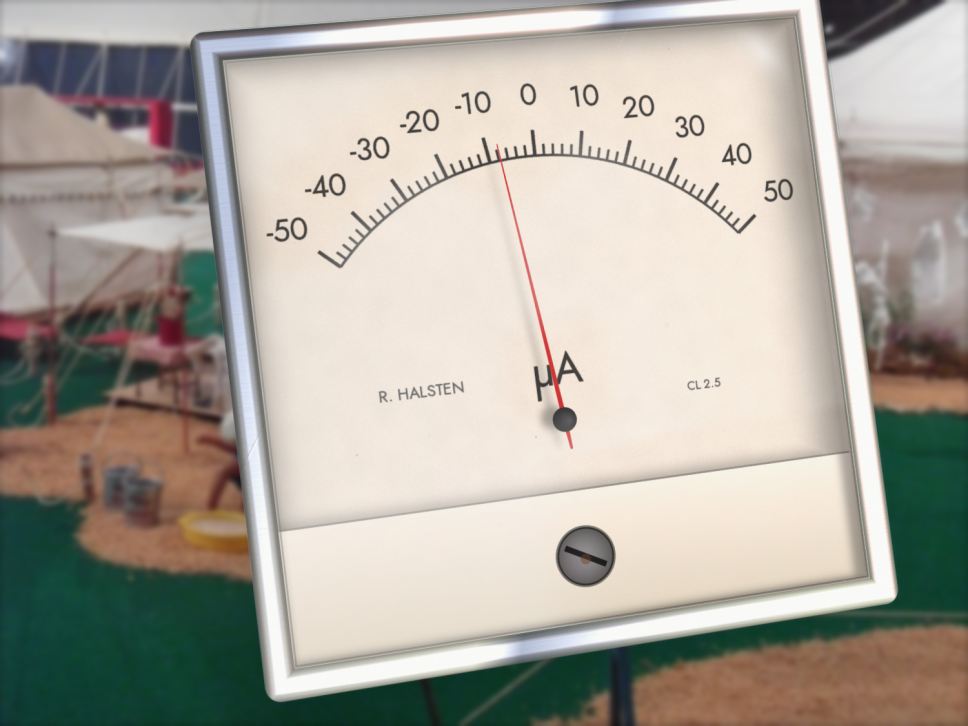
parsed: -8 µA
